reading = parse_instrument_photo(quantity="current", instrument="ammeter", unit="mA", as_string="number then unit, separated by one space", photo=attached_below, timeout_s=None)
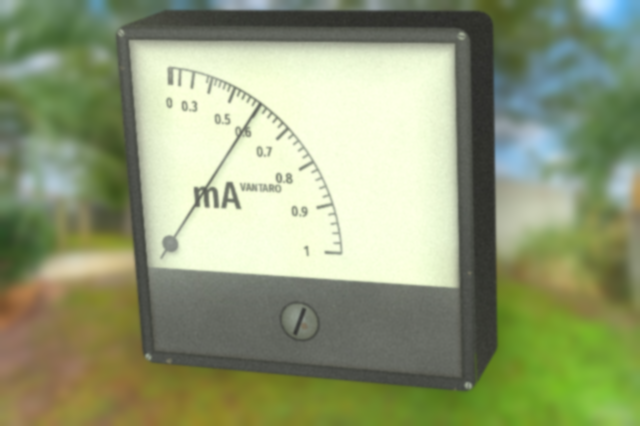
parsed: 0.6 mA
